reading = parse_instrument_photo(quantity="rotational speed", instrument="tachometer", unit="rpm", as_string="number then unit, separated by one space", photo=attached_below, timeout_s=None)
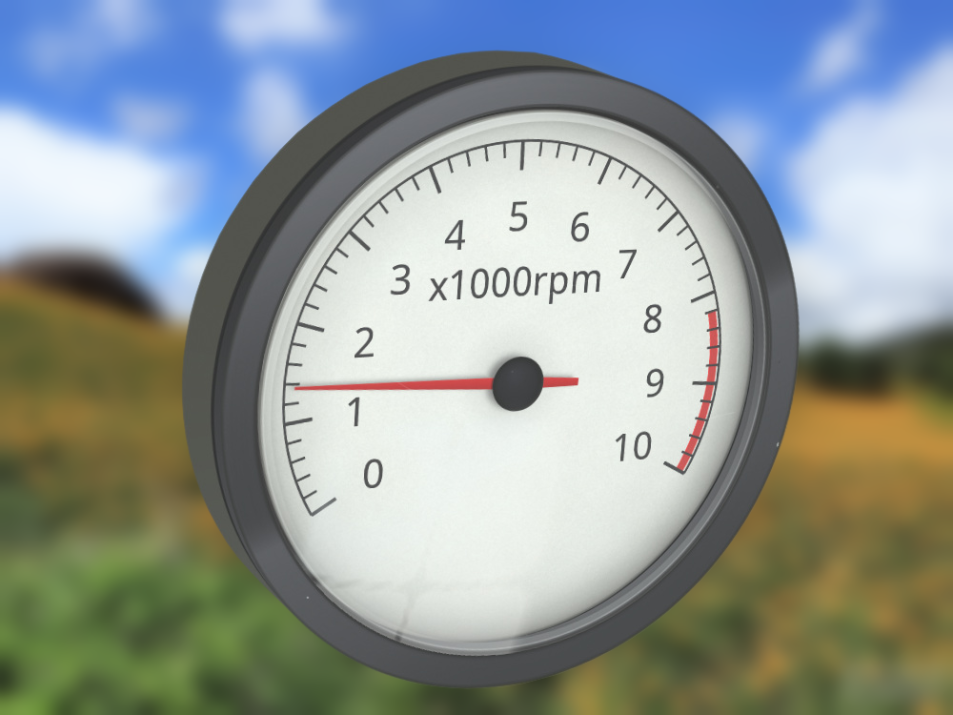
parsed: 1400 rpm
